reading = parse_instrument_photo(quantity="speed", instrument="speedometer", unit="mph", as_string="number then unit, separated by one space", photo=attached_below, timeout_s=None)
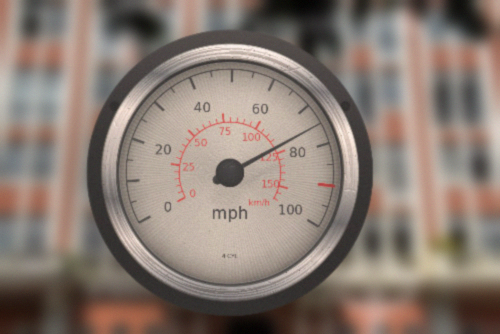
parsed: 75 mph
